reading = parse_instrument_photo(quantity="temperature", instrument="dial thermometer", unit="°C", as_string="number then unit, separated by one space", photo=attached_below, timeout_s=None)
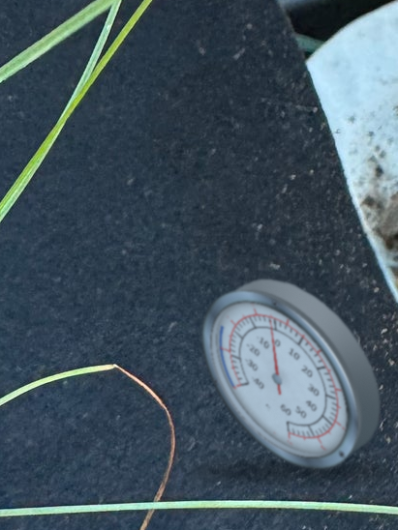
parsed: 0 °C
